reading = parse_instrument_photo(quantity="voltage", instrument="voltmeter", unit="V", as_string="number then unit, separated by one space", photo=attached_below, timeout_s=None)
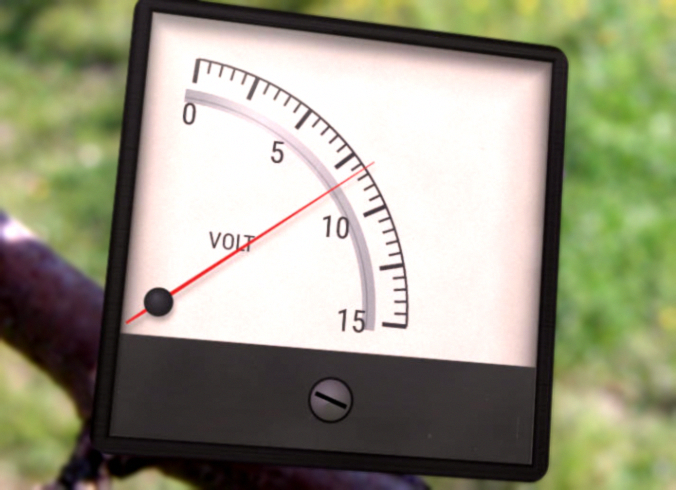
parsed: 8.25 V
